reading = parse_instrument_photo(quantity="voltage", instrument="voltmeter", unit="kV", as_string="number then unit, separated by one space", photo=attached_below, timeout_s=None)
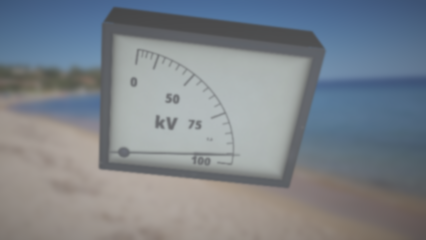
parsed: 95 kV
